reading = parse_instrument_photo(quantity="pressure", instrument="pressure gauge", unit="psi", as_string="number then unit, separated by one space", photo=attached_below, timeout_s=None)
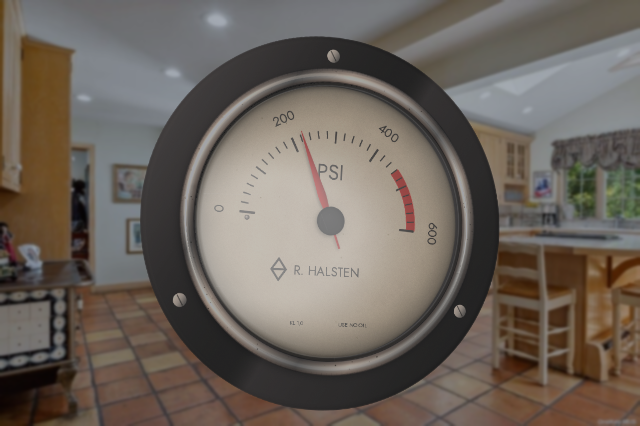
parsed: 220 psi
